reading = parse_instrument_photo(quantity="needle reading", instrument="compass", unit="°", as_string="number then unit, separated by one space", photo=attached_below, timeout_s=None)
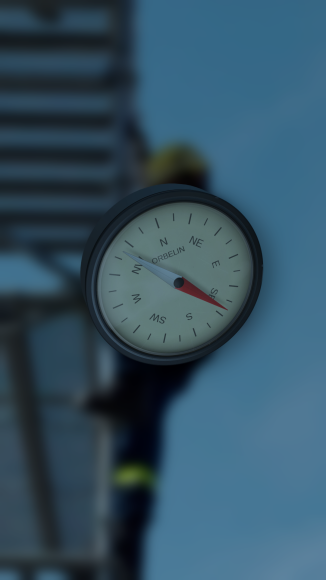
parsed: 142.5 °
